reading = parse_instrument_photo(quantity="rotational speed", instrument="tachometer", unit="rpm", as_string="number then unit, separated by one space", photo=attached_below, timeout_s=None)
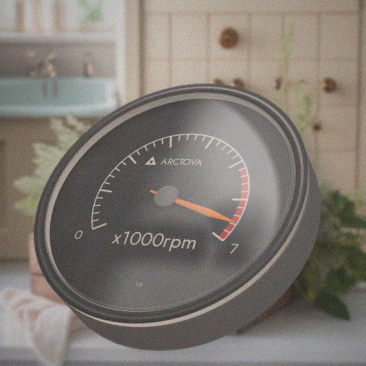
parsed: 6600 rpm
